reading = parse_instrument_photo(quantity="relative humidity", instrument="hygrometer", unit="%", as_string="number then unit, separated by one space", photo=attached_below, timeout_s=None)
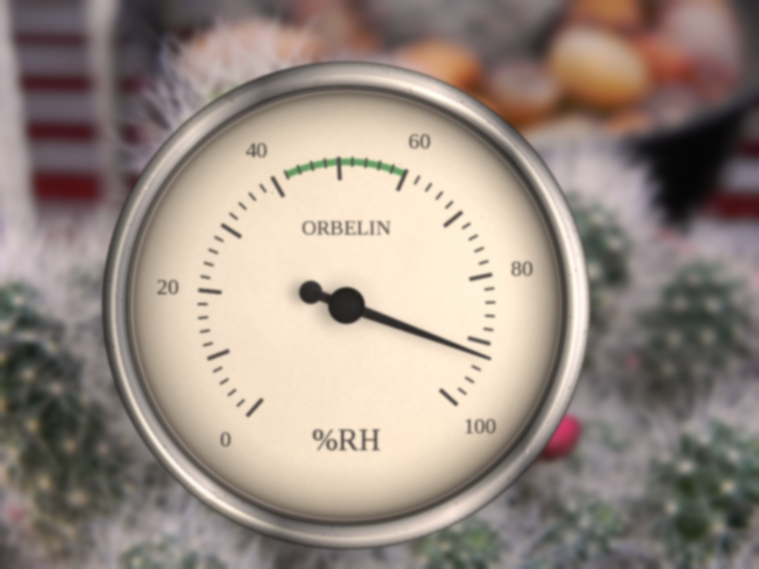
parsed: 92 %
